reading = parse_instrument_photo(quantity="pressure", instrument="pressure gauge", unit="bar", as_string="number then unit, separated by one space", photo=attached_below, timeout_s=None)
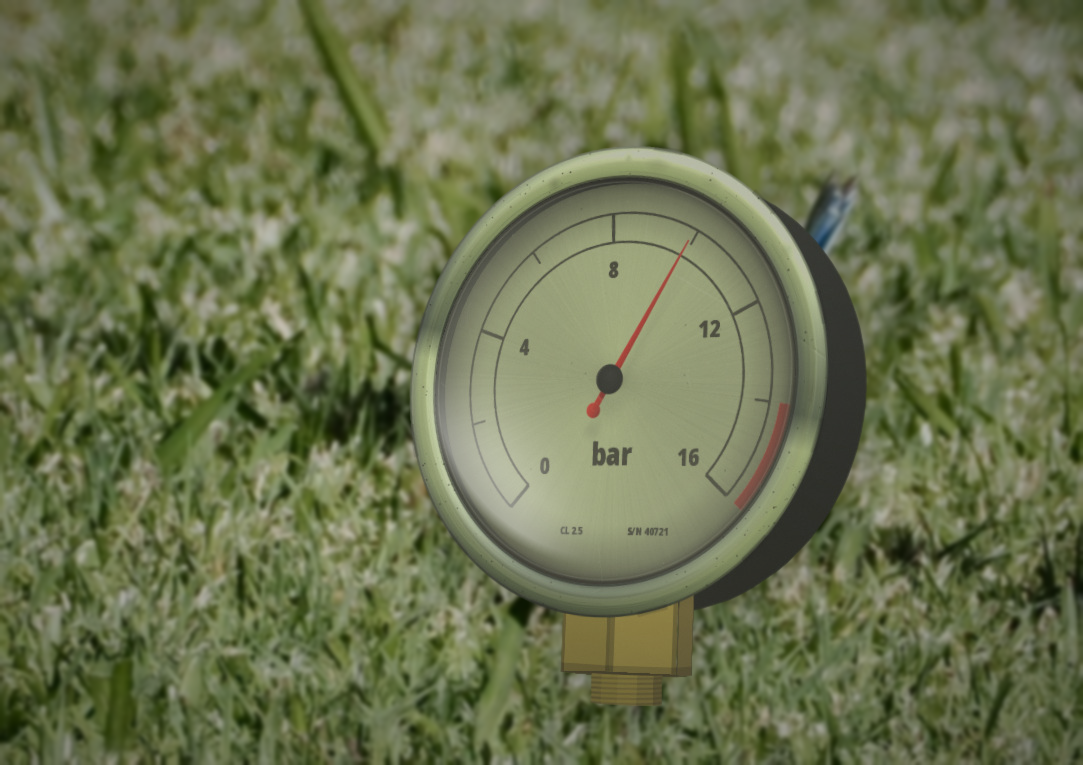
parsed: 10 bar
